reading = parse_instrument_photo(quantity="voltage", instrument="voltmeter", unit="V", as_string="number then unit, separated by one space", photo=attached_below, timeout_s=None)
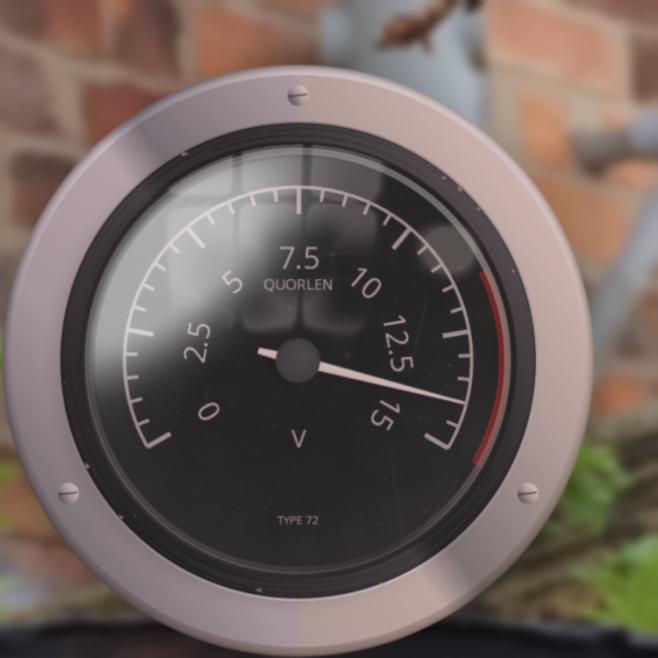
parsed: 14 V
